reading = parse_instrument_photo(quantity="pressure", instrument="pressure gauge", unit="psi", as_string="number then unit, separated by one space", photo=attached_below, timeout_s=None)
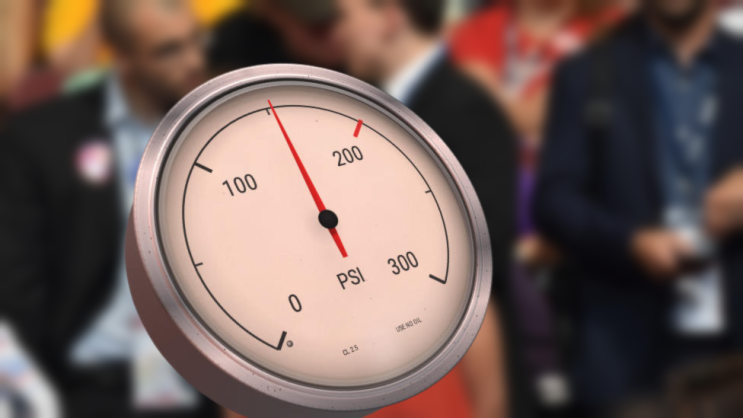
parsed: 150 psi
